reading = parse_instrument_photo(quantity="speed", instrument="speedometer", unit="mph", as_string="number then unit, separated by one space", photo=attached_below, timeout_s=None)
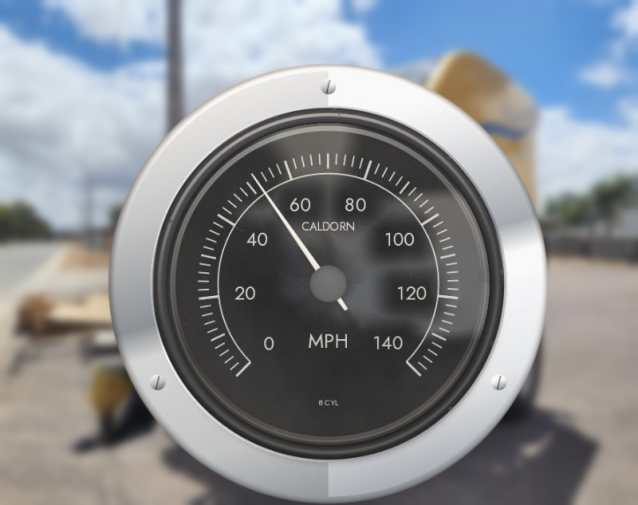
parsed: 52 mph
